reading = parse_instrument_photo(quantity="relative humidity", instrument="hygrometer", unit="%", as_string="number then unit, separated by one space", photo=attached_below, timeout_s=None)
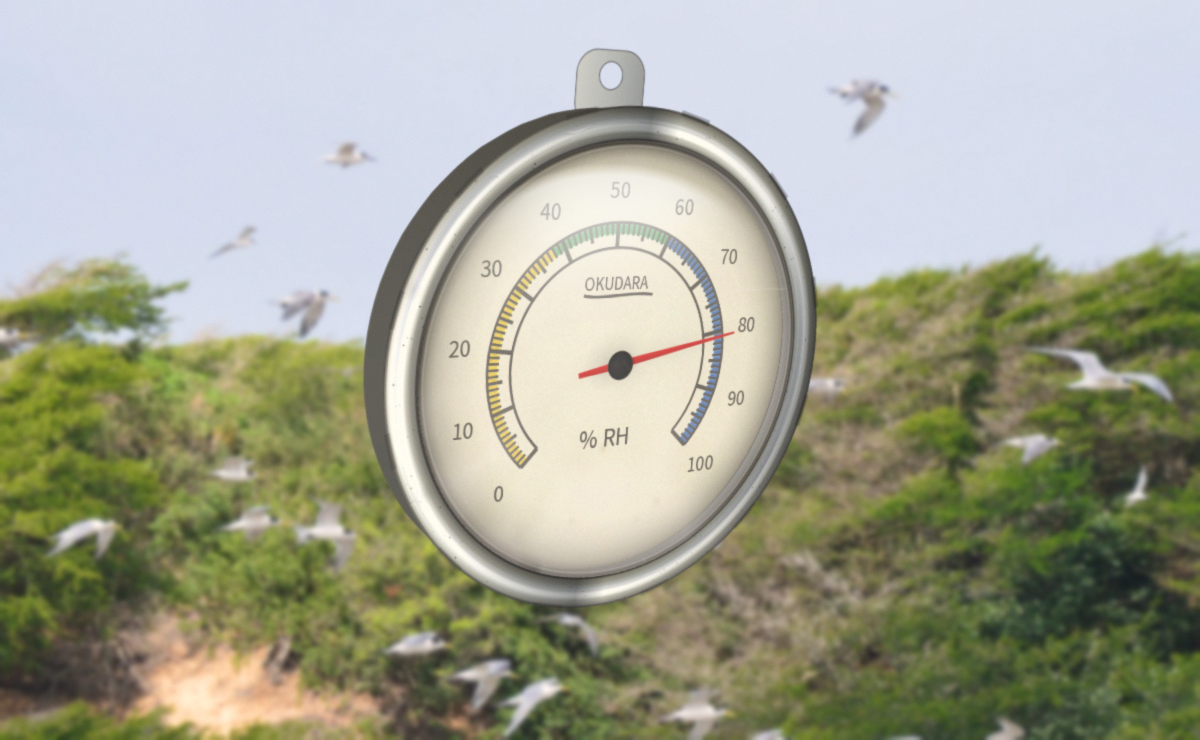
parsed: 80 %
